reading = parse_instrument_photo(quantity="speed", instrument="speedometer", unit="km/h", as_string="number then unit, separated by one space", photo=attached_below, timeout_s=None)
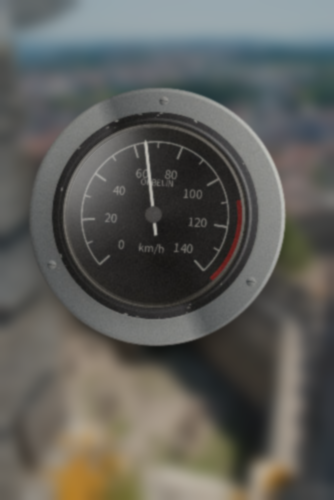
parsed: 65 km/h
